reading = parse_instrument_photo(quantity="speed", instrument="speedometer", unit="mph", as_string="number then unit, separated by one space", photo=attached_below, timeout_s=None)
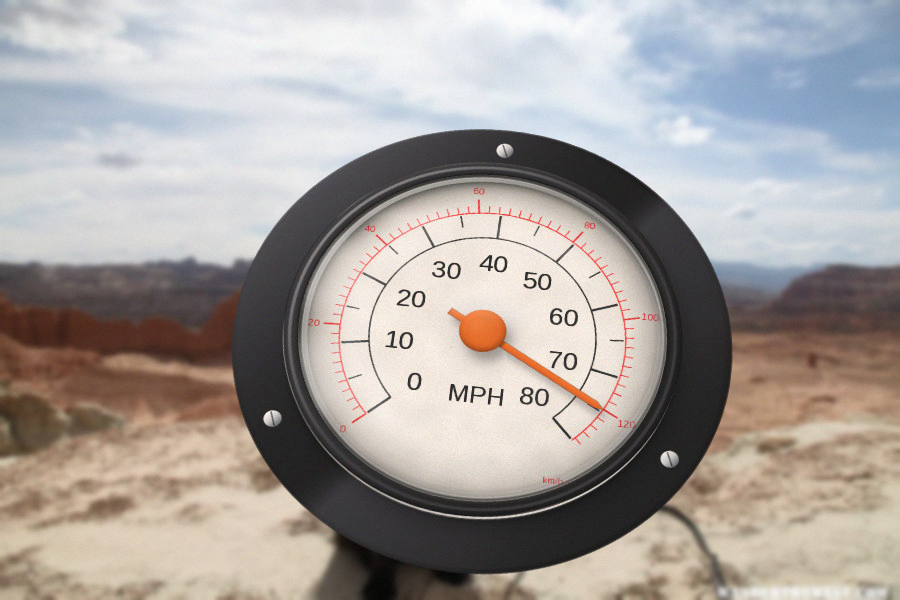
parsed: 75 mph
